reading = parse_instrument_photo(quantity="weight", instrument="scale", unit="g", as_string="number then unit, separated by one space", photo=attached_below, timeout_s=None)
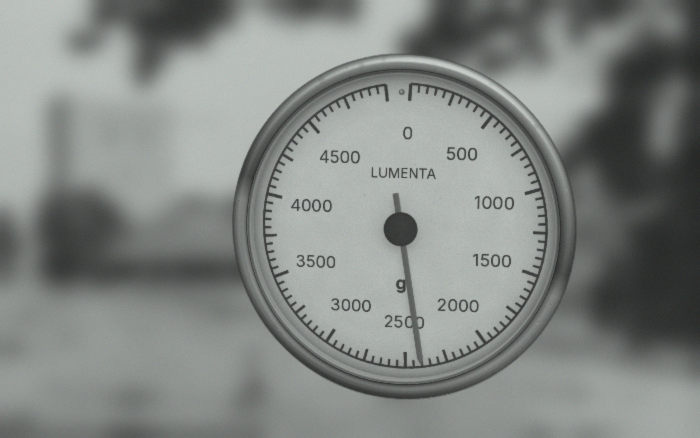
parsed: 2400 g
